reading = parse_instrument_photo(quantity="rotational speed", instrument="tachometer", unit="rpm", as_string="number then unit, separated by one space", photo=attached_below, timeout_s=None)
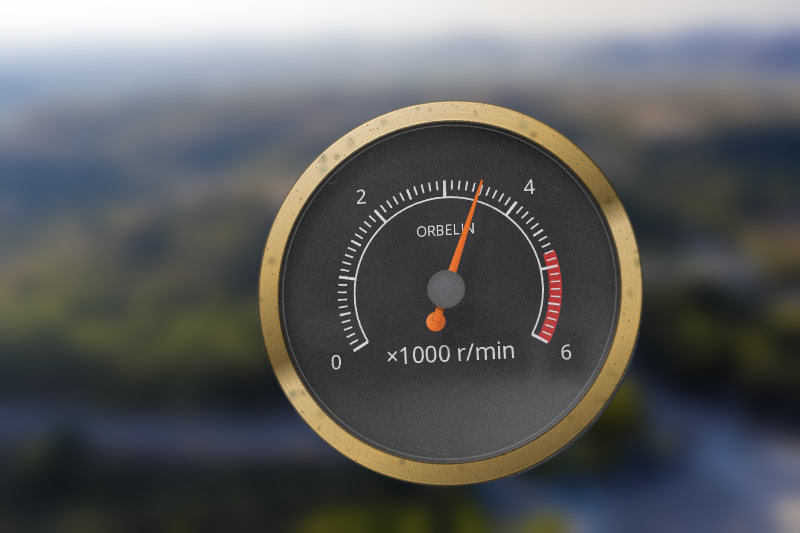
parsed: 3500 rpm
